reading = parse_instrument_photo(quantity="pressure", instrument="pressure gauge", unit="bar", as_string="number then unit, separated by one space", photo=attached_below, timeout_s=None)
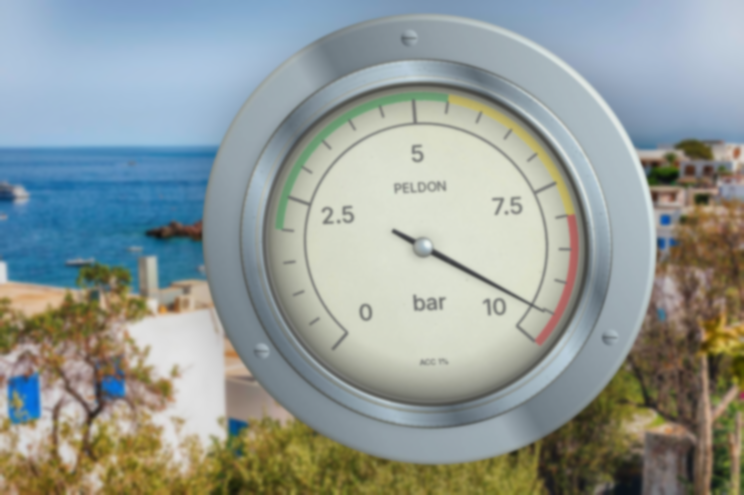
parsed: 9.5 bar
